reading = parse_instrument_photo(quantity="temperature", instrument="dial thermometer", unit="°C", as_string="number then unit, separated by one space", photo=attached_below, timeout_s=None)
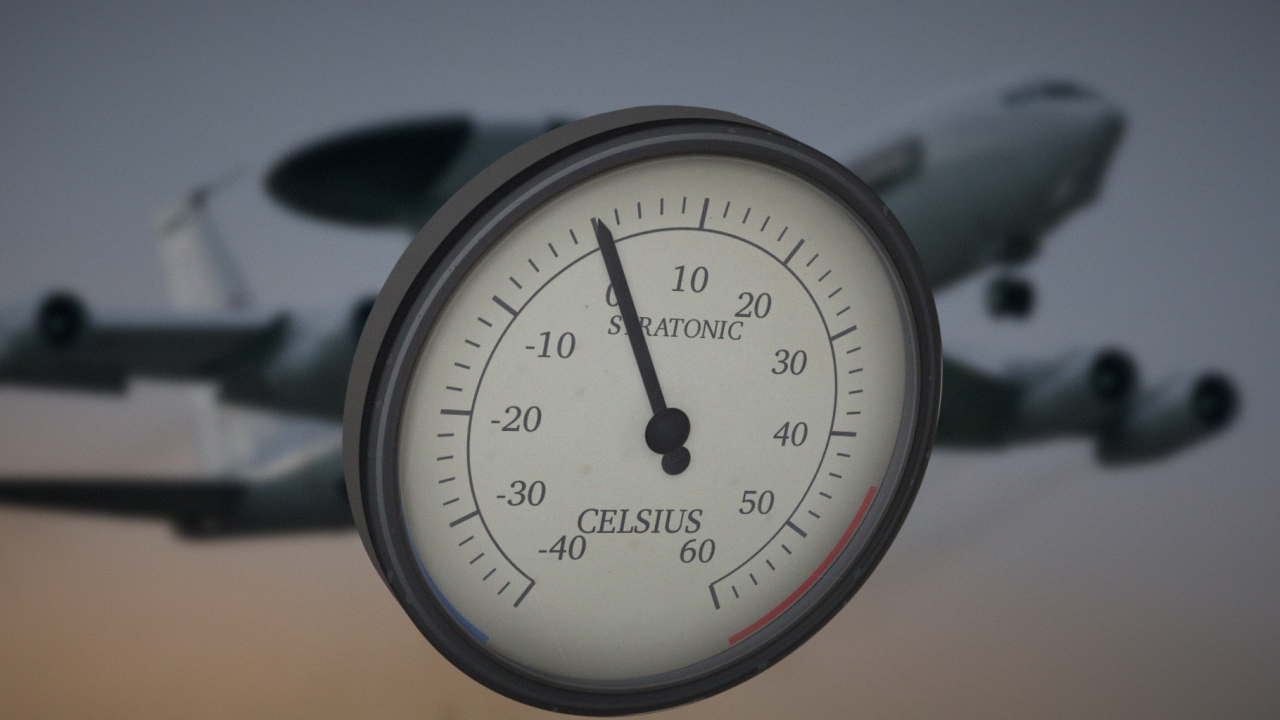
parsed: 0 °C
